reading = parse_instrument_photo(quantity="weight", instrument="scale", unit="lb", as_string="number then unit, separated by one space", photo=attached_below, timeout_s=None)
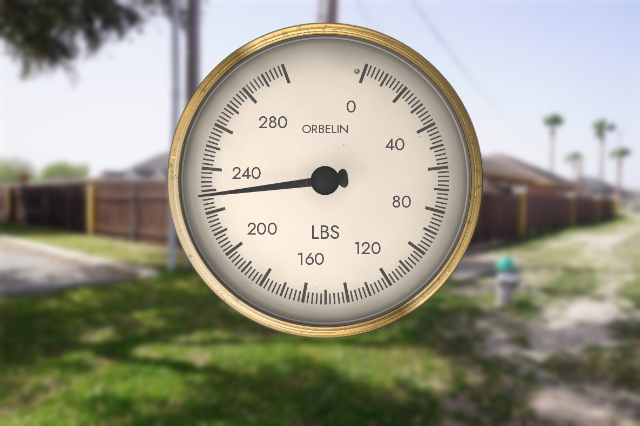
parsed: 228 lb
